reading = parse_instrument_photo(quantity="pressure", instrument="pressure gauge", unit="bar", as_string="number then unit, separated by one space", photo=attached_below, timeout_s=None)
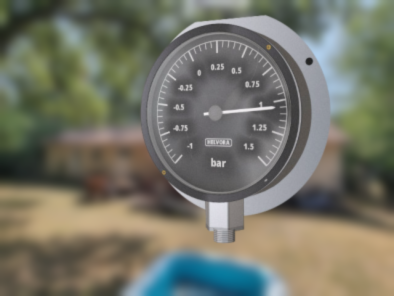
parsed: 1.05 bar
